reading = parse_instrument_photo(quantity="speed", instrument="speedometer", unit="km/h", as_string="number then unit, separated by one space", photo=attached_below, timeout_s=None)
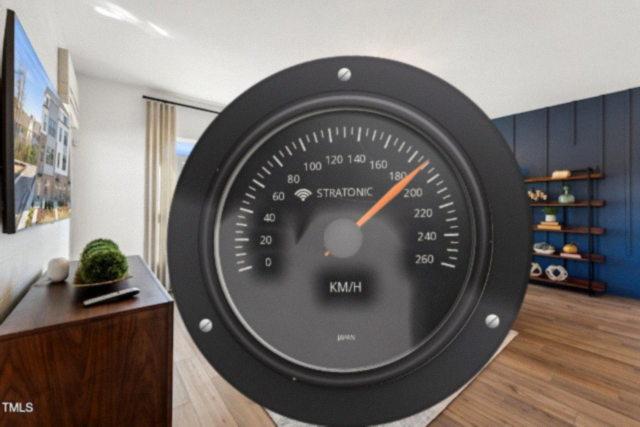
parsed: 190 km/h
